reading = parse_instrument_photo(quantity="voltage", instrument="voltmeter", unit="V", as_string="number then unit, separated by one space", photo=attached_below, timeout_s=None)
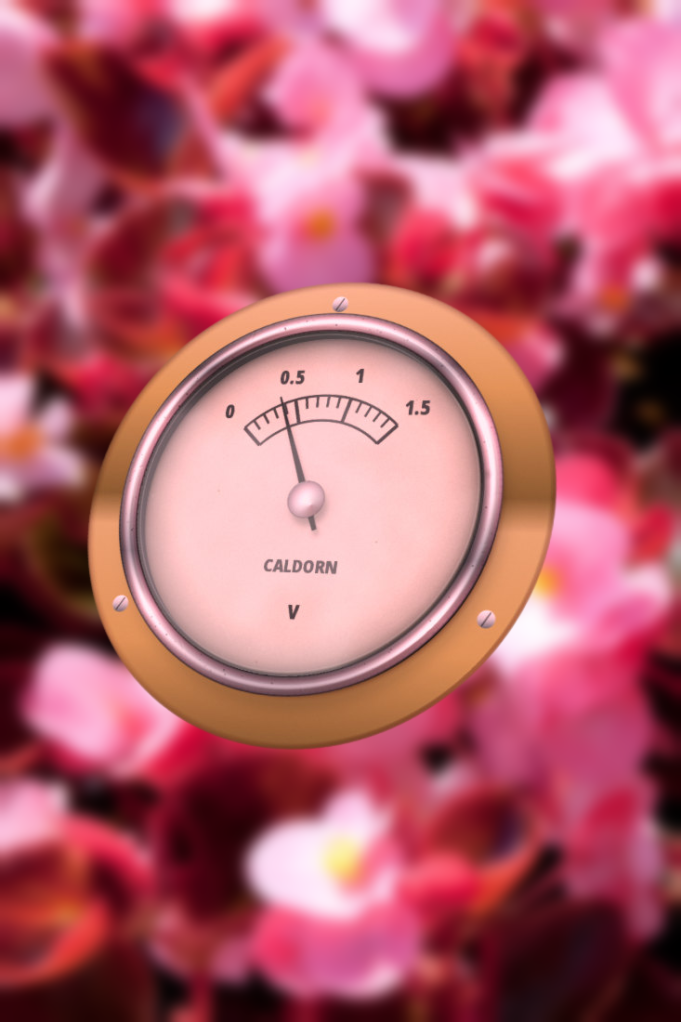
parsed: 0.4 V
